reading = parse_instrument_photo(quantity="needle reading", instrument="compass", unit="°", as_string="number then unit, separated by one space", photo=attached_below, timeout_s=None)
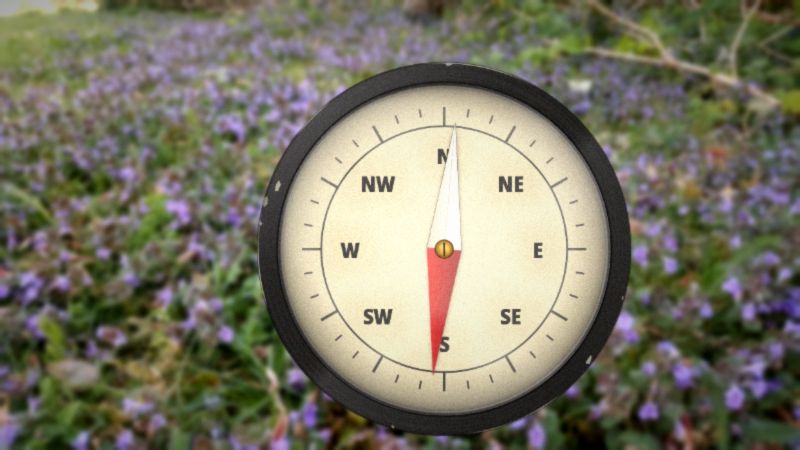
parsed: 185 °
